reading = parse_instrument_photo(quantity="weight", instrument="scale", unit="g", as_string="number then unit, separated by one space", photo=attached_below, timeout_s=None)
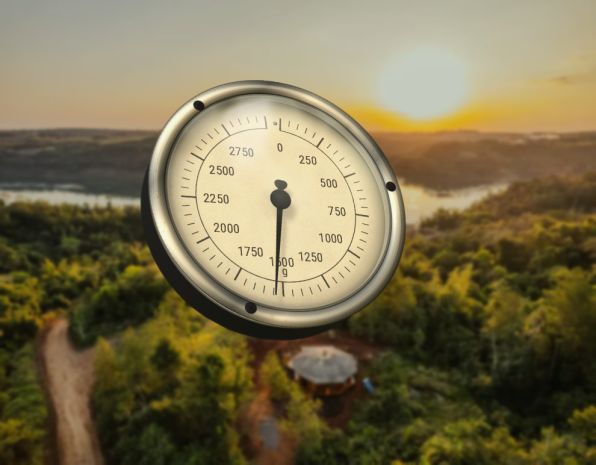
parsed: 1550 g
